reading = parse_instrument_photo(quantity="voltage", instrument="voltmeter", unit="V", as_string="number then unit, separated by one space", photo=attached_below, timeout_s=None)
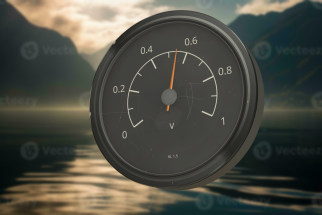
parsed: 0.55 V
